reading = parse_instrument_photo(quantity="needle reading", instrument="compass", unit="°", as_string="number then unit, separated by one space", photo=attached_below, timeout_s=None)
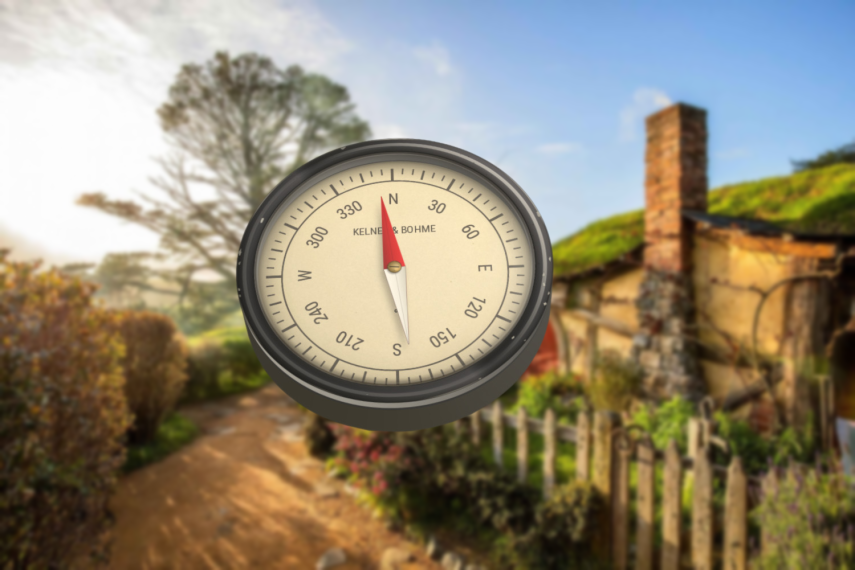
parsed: 352.5 °
